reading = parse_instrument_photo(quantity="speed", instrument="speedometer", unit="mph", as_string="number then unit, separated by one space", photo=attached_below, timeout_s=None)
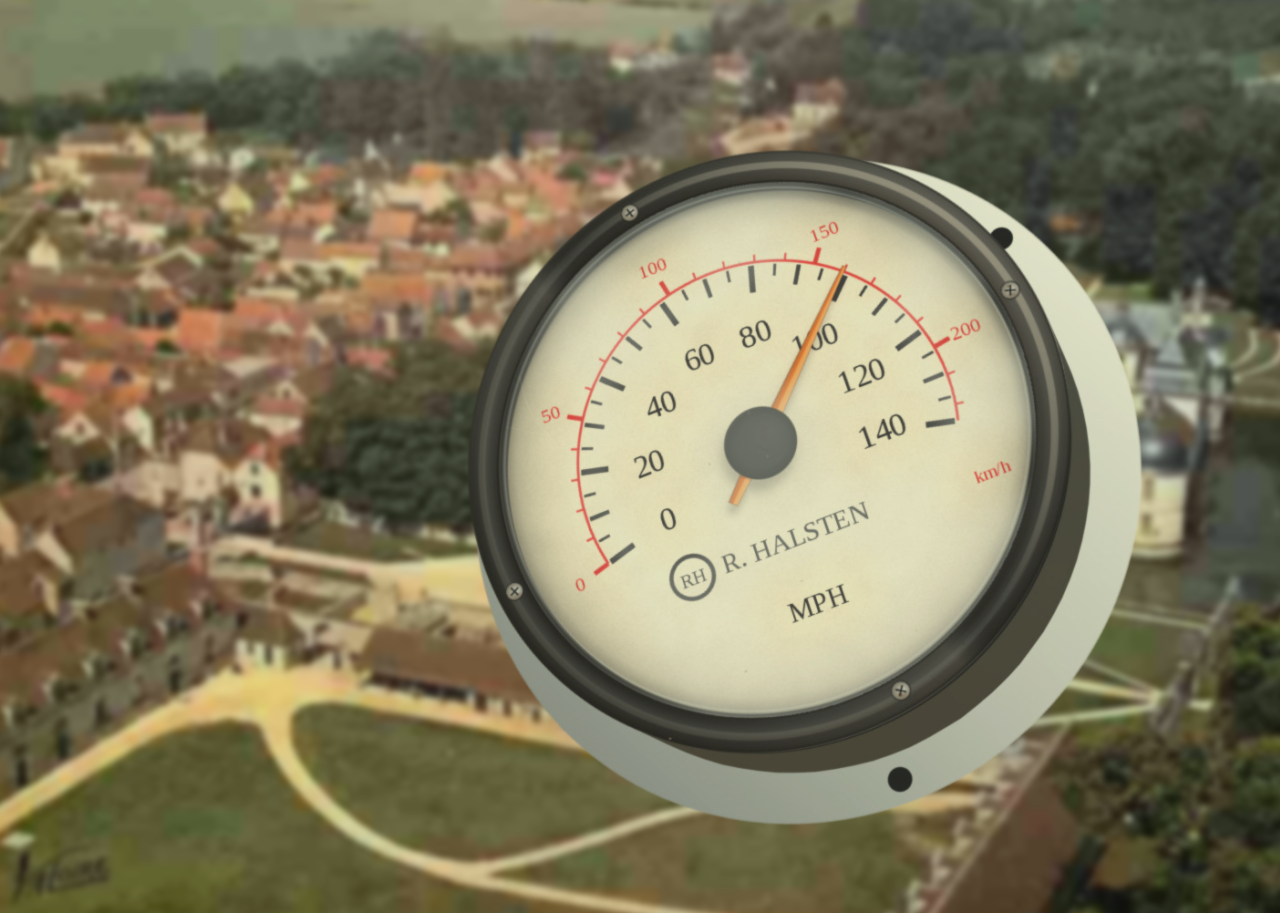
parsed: 100 mph
